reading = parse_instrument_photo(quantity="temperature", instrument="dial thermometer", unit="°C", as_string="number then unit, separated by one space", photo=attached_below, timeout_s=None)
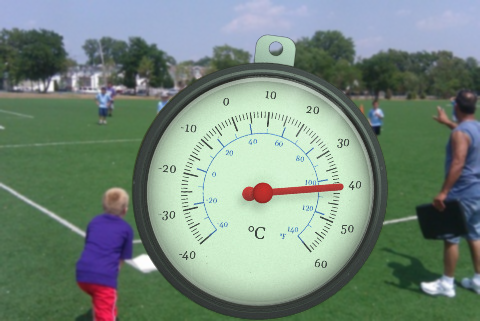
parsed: 40 °C
